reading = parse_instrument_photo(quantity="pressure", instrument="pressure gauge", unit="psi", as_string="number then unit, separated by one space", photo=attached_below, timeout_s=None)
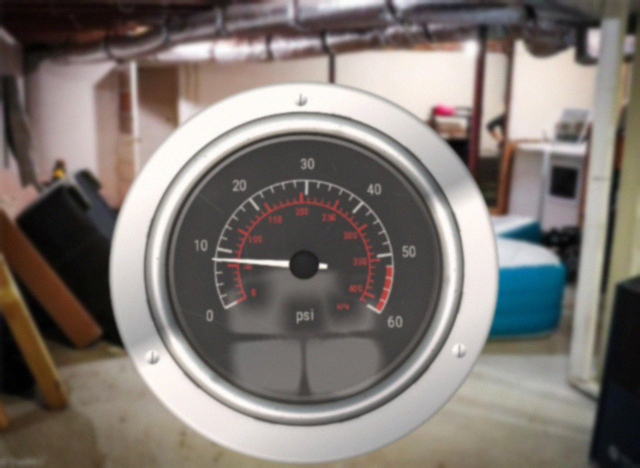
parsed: 8 psi
